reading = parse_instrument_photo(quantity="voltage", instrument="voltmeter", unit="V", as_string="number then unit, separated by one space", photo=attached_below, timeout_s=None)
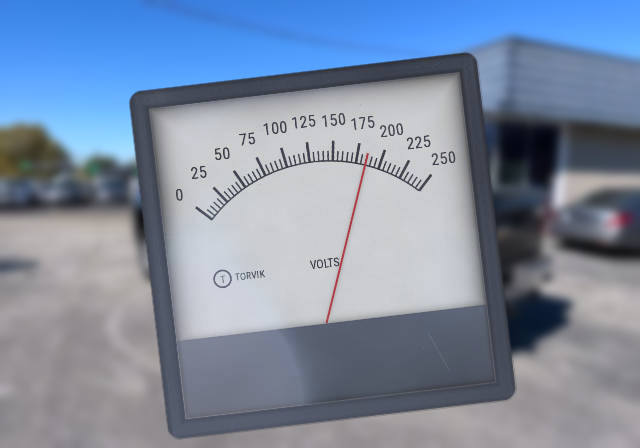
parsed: 185 V
